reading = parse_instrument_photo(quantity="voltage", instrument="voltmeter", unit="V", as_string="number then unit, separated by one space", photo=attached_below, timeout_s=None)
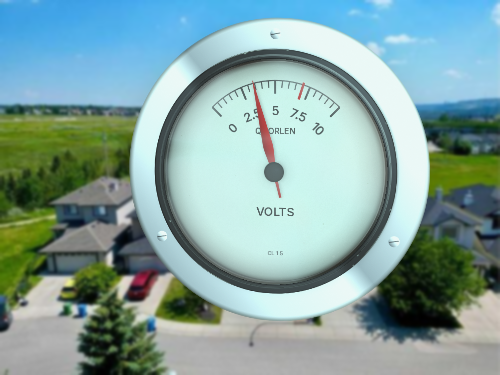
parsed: 3.5 V
